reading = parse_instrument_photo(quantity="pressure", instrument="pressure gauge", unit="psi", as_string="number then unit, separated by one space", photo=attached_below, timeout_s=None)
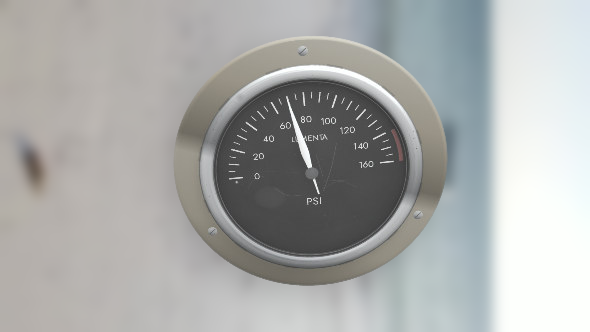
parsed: 70 psi
